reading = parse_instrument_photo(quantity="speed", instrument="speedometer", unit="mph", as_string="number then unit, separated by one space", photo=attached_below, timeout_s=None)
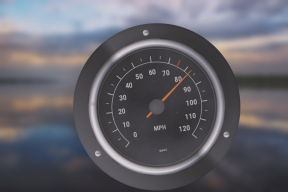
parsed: 82.5 mph
